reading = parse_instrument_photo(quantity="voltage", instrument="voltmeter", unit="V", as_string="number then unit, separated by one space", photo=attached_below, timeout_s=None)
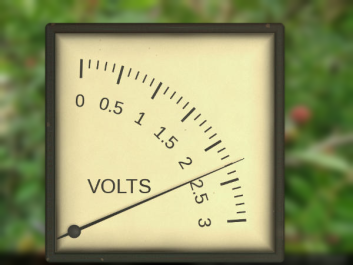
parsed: 2.3 V
